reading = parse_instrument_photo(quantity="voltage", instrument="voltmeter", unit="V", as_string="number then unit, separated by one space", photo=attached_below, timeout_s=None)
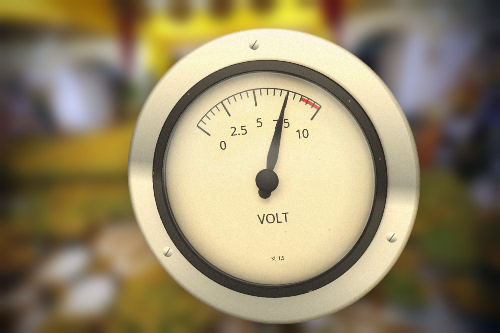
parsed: 7.5 V
